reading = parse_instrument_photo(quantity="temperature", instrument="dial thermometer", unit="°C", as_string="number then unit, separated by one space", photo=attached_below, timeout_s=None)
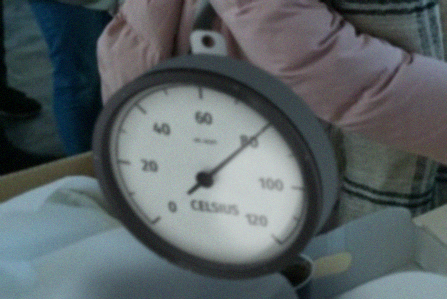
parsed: 80 °C
